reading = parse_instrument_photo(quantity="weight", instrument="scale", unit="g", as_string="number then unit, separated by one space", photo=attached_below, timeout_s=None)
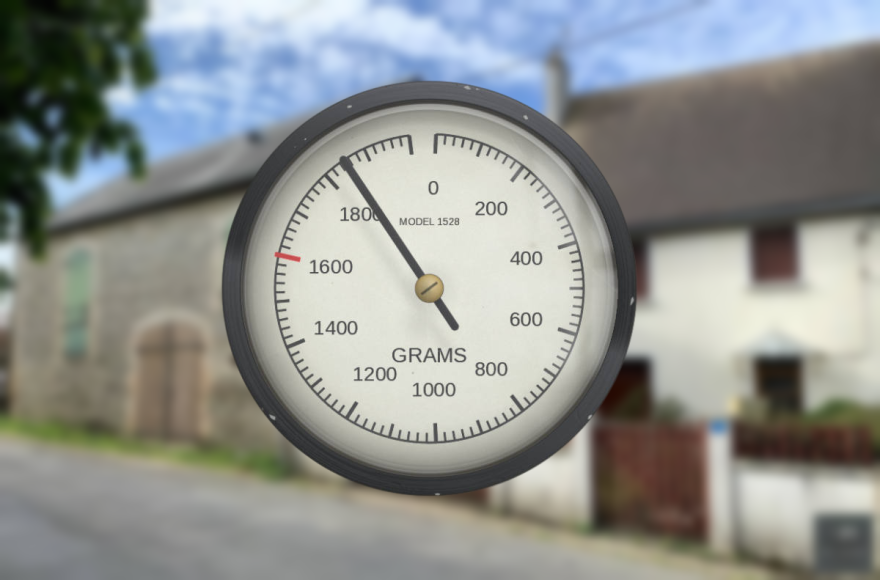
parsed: 1850 g
